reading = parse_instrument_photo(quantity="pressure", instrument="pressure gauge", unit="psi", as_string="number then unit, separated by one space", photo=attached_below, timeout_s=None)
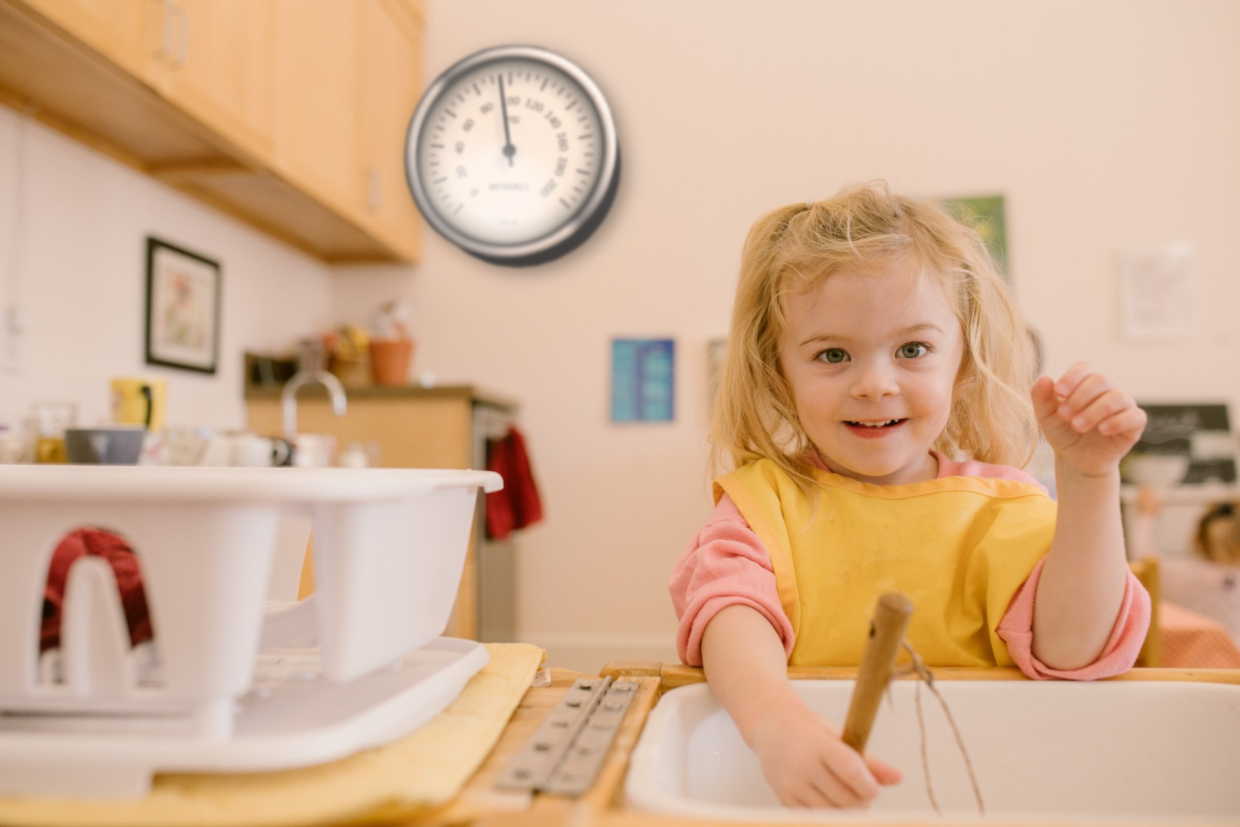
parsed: 95 psi
